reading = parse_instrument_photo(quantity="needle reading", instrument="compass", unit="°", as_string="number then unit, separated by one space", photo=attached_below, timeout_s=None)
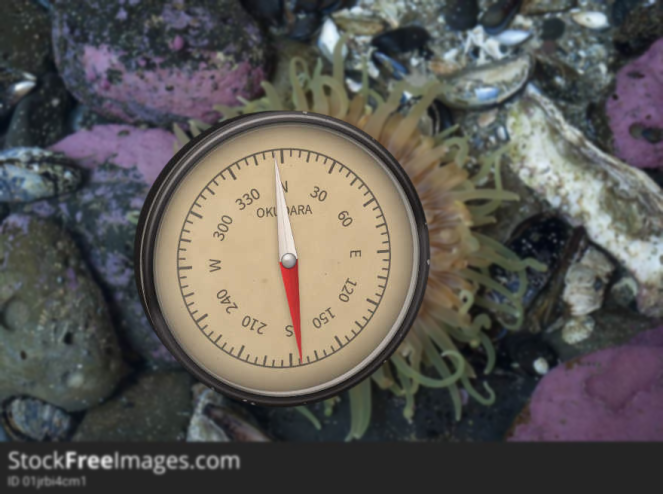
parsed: 175 °
